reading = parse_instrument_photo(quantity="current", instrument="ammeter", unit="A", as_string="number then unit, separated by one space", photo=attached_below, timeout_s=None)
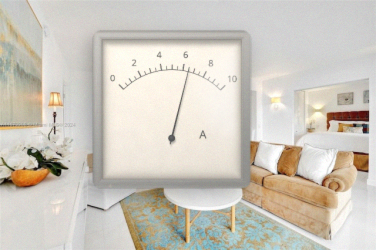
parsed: 6.5 A
